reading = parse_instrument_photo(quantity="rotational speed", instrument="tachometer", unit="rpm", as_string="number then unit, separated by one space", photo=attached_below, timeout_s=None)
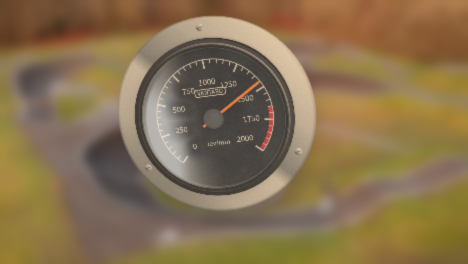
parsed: 1450 rpm
